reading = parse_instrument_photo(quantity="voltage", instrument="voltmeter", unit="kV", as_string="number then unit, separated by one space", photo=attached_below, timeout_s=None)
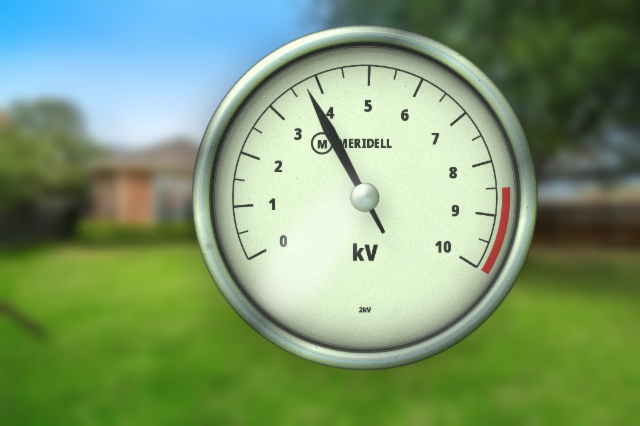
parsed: 3.75 kV
